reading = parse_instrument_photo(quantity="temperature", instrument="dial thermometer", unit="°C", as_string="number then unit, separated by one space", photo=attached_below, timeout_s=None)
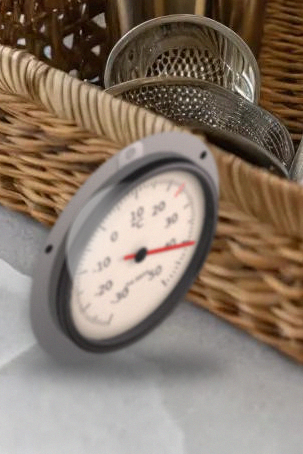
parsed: 40 °C
